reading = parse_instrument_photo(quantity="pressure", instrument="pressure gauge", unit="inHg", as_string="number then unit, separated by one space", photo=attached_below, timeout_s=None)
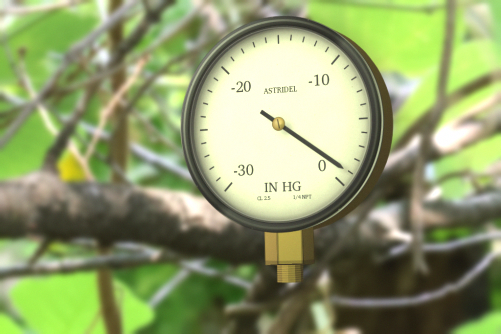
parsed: -1 inHg
